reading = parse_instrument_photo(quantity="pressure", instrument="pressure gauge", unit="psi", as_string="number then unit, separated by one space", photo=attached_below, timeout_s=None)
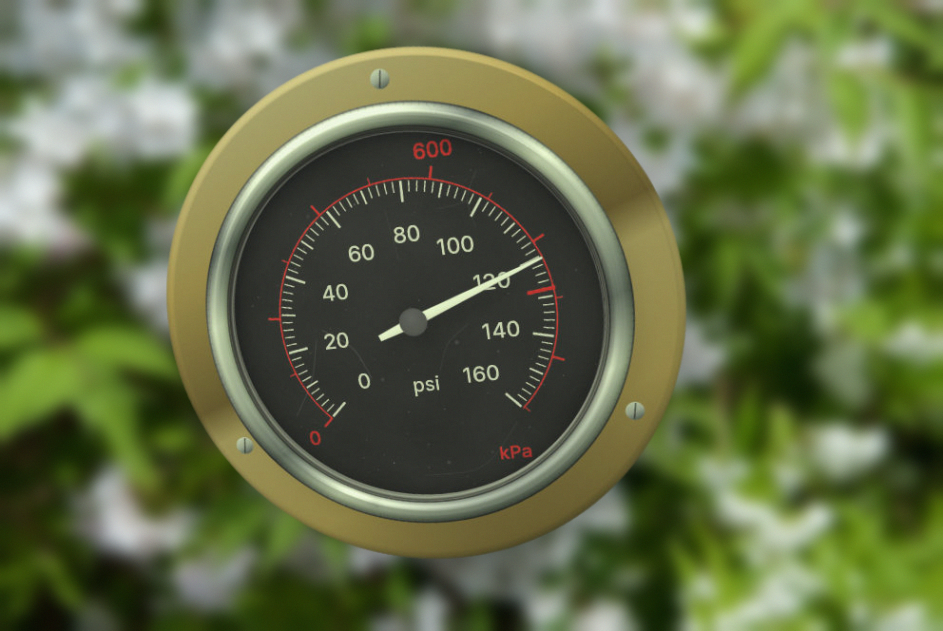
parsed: 120 psi
